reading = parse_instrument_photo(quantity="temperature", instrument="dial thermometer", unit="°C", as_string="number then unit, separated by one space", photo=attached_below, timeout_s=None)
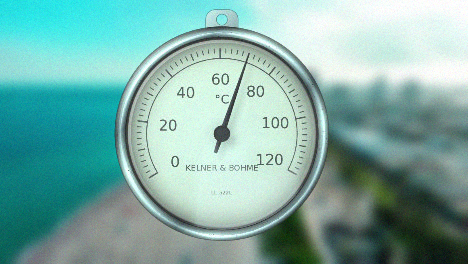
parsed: 70 °C
